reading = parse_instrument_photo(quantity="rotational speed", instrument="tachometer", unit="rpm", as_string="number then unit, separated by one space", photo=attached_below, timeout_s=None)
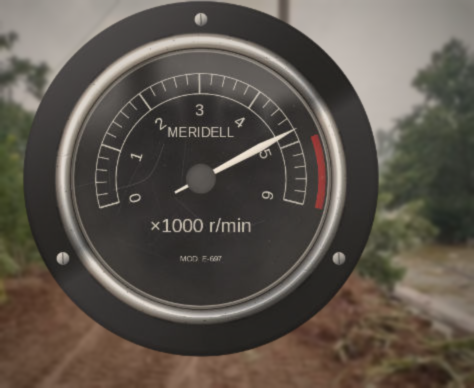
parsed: 4800 rpm
